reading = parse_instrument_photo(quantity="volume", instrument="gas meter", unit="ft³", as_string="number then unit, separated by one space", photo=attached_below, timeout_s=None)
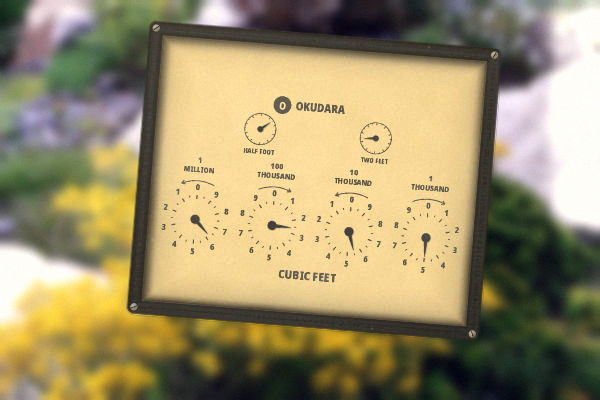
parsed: 625500 ft³
